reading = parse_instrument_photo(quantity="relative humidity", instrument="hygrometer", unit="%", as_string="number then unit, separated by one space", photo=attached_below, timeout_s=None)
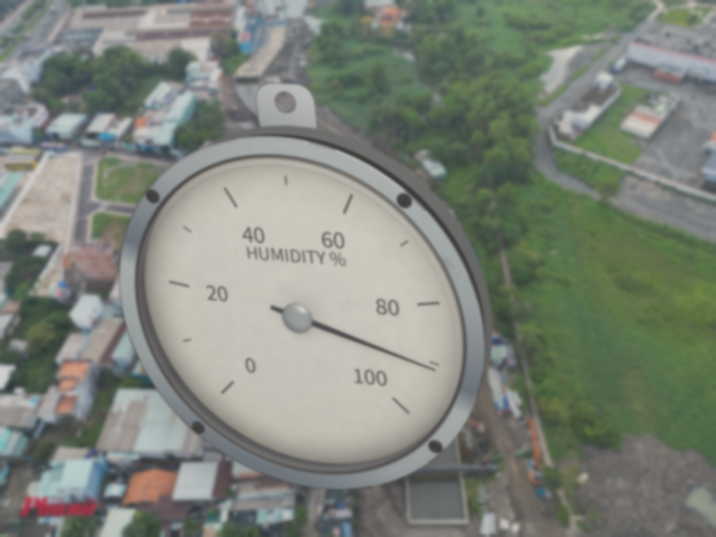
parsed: 90 %
